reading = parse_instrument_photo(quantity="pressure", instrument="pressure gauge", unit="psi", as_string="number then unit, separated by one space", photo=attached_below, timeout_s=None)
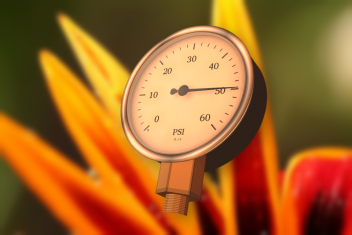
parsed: 50 psi
